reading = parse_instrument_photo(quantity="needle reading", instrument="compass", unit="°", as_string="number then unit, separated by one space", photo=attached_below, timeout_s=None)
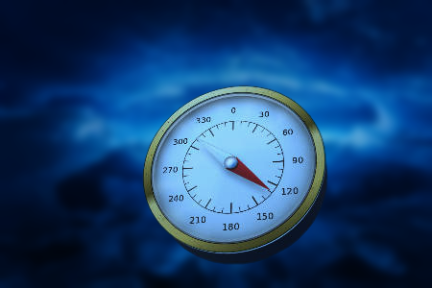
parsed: 130 °
